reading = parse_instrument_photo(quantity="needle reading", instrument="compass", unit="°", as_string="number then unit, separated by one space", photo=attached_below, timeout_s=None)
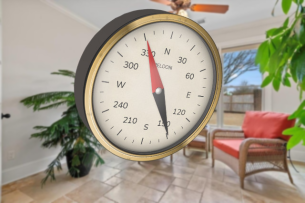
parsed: 330 °
